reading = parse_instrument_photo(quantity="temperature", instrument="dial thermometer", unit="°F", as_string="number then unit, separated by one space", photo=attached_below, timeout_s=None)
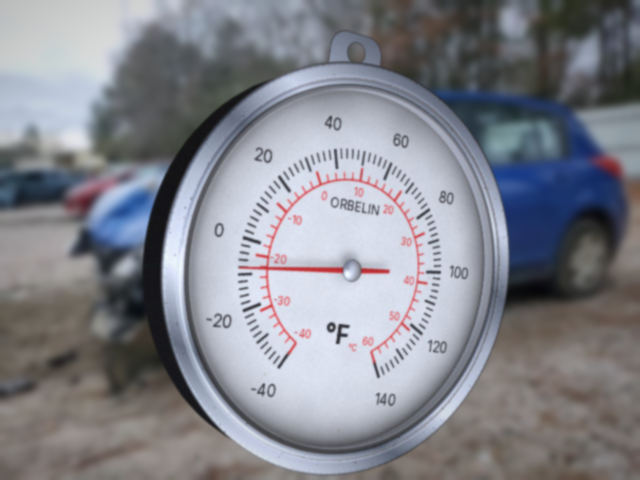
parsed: -8 °F
